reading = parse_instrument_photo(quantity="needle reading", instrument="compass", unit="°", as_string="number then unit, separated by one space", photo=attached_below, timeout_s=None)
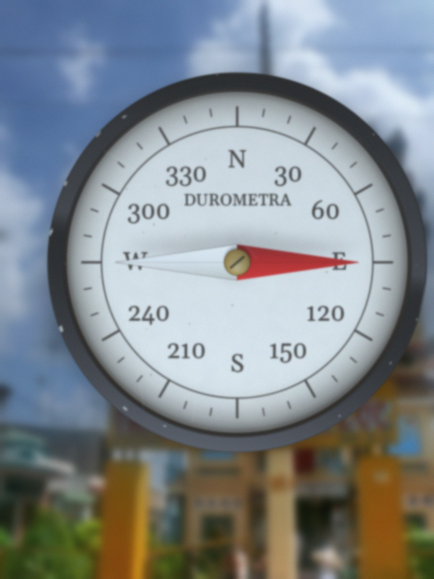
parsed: 90 °
